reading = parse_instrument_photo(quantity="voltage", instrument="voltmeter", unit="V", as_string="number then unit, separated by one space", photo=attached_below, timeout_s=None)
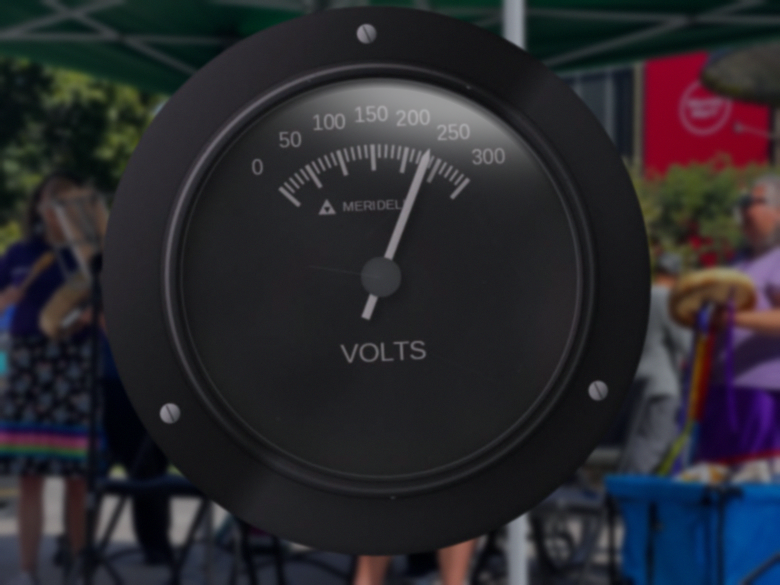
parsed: 230 V
